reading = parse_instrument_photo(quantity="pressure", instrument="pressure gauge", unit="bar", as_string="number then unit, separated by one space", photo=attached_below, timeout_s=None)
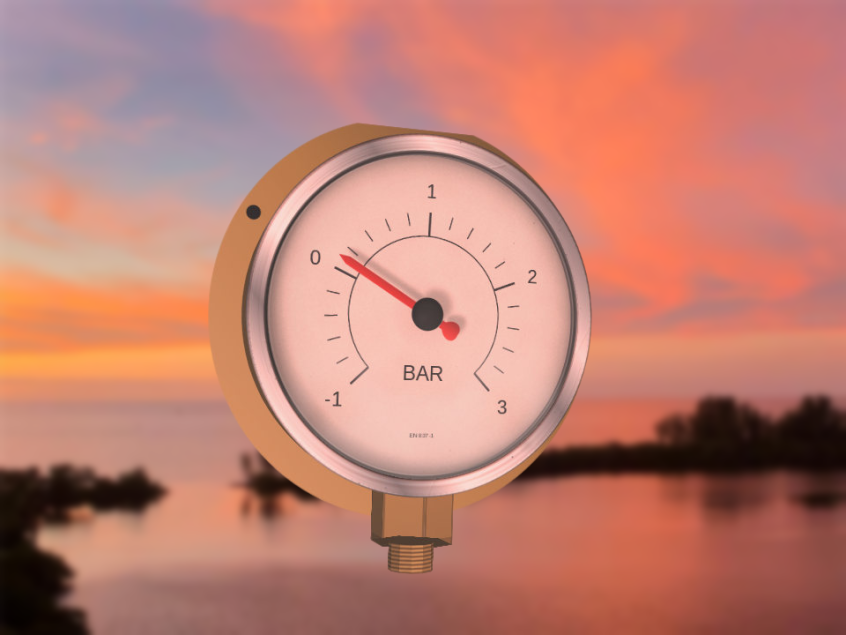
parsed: 0.1 bar
